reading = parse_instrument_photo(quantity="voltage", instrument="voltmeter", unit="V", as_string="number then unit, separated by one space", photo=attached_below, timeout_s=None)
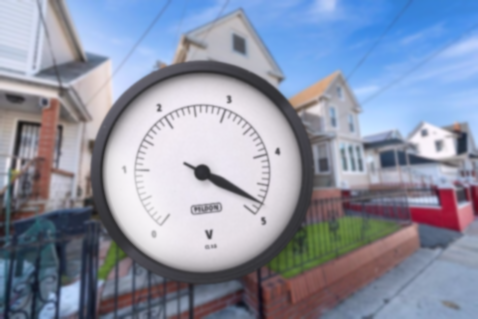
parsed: 4.8 V
